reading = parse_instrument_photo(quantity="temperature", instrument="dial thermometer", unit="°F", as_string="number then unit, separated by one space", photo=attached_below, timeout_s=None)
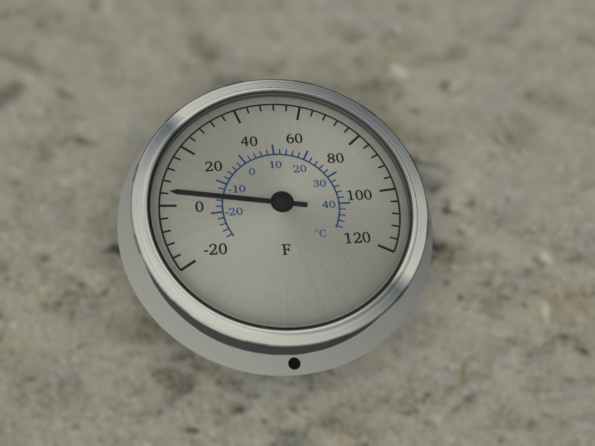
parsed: 4 °F
